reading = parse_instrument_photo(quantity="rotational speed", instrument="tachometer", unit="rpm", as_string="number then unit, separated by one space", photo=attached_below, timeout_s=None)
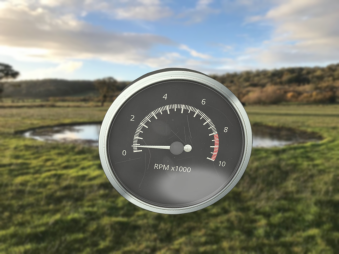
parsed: 500 rpm
